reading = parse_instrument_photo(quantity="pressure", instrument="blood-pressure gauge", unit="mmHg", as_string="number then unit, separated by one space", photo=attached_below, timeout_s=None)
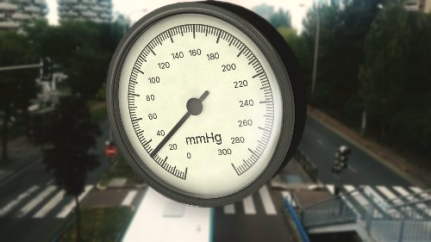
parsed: 30 mmHg
